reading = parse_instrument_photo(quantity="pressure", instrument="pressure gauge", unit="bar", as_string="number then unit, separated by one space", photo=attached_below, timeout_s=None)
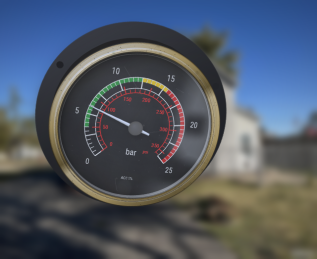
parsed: 6 bar
